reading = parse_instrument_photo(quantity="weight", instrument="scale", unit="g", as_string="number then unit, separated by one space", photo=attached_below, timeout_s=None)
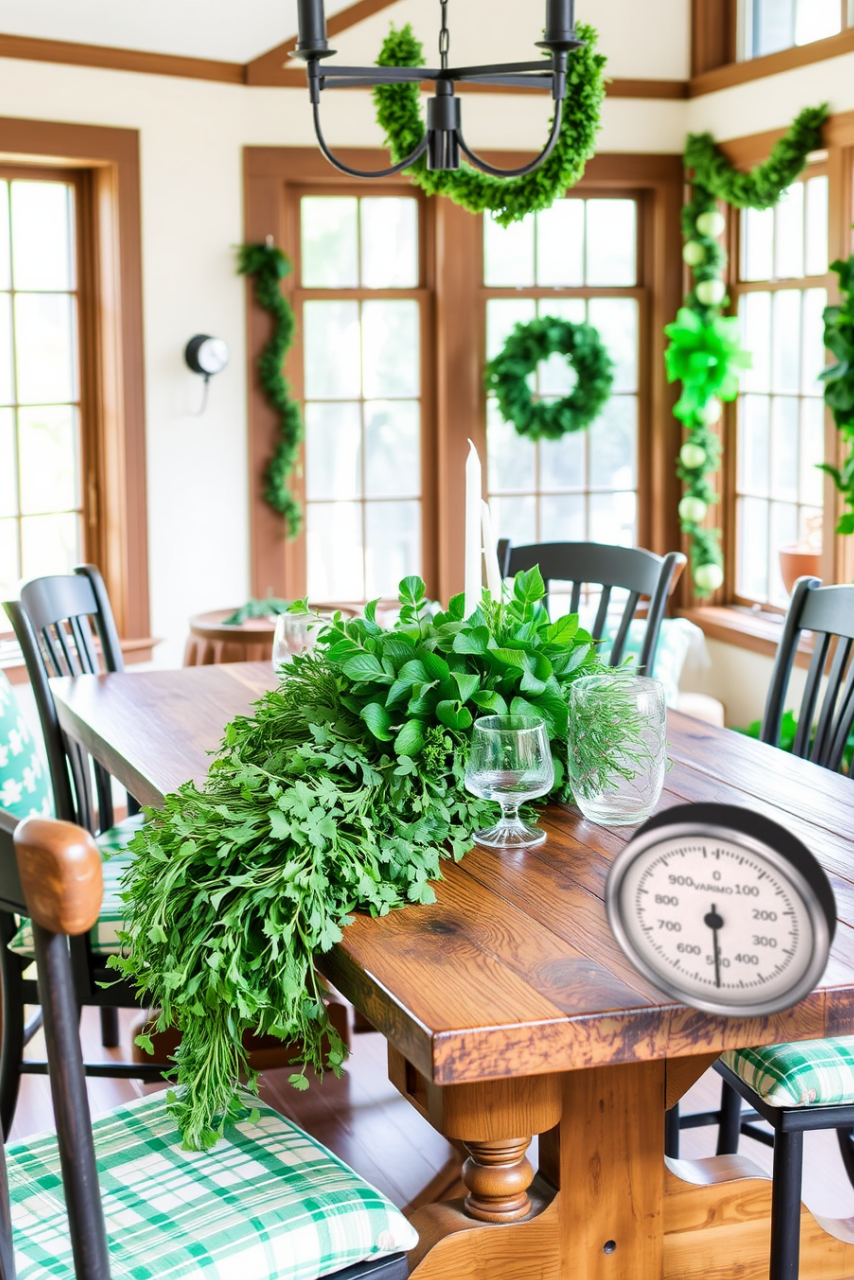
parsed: 500 g
